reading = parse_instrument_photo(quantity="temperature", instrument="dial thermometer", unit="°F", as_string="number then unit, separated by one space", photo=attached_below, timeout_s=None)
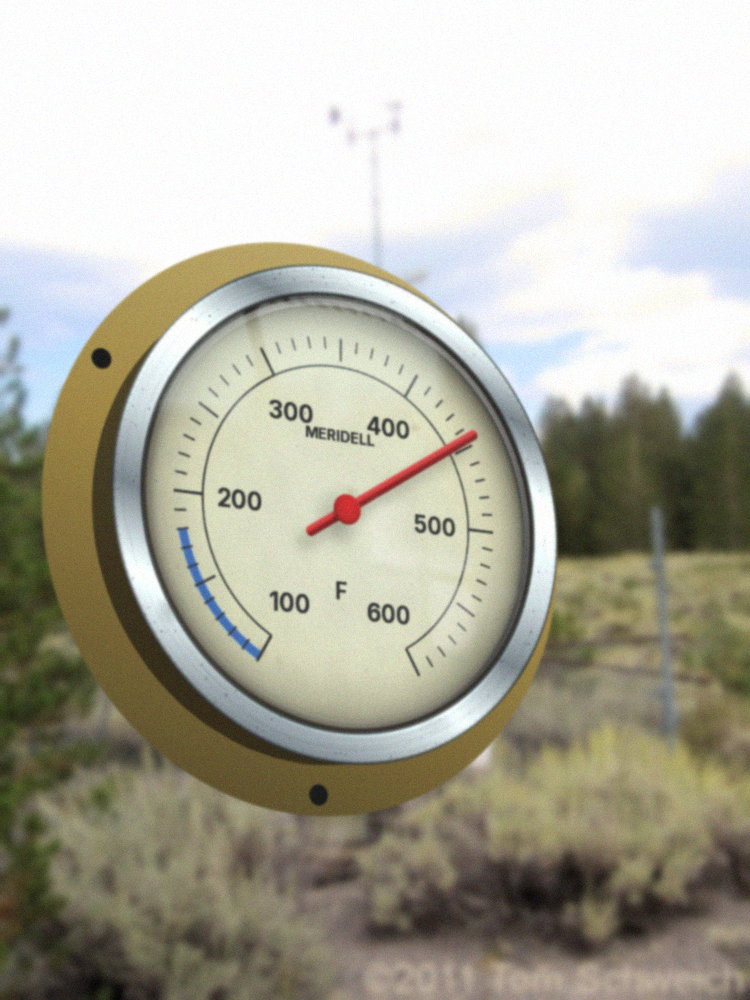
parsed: 445 °F
